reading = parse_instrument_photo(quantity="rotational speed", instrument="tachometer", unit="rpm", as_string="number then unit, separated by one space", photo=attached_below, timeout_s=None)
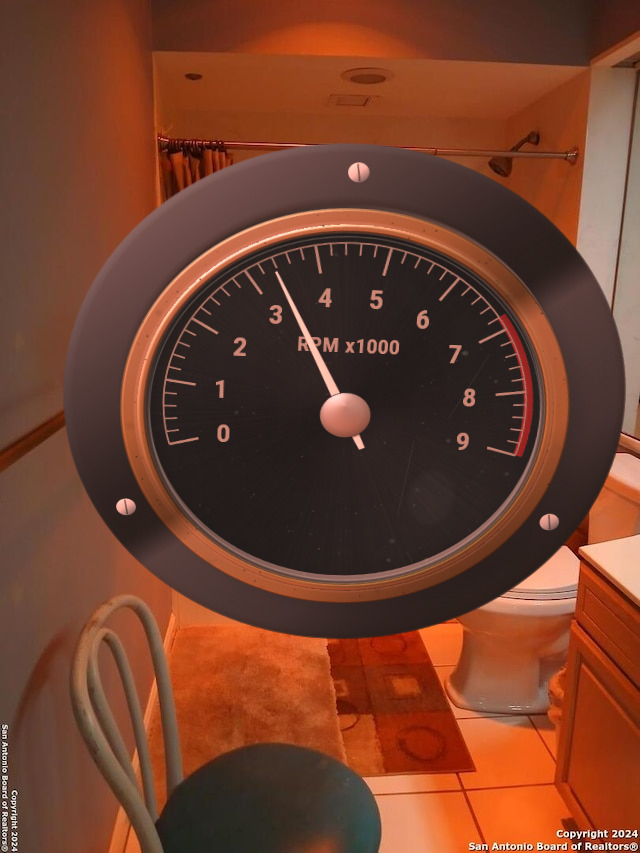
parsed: 3400 rpm
